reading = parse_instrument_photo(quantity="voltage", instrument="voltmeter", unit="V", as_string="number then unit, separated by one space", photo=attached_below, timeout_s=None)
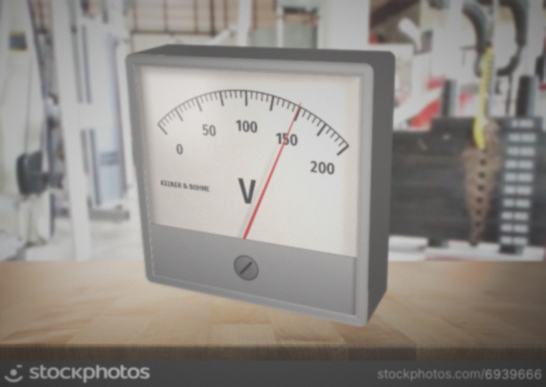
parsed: 150 V
